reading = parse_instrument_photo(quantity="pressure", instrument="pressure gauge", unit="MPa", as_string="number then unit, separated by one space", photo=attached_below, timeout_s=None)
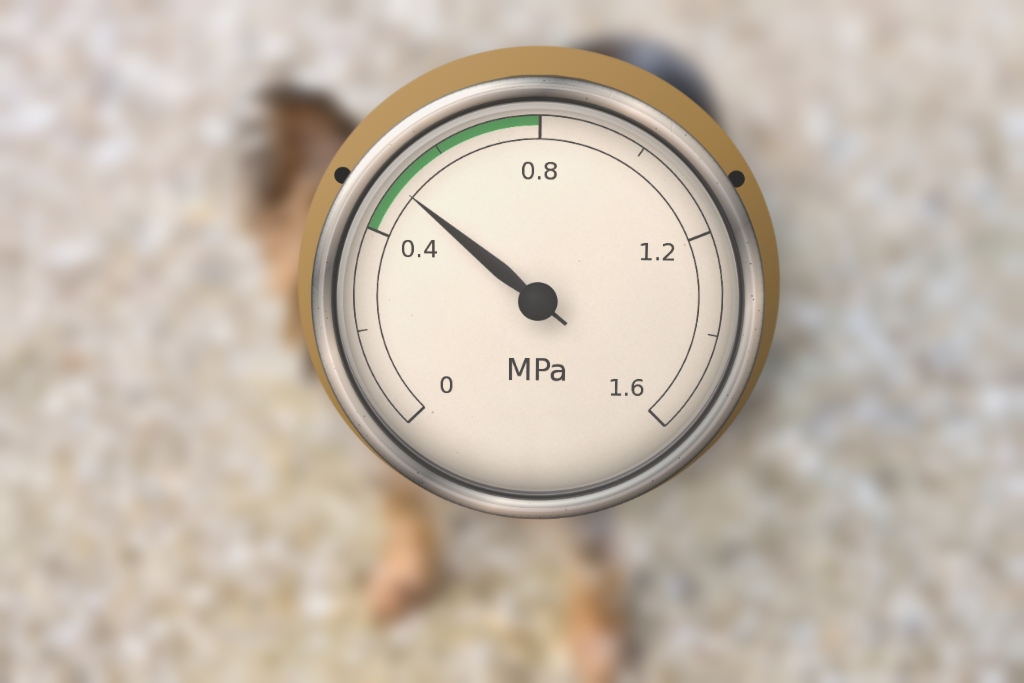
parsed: 0.5 MPa
